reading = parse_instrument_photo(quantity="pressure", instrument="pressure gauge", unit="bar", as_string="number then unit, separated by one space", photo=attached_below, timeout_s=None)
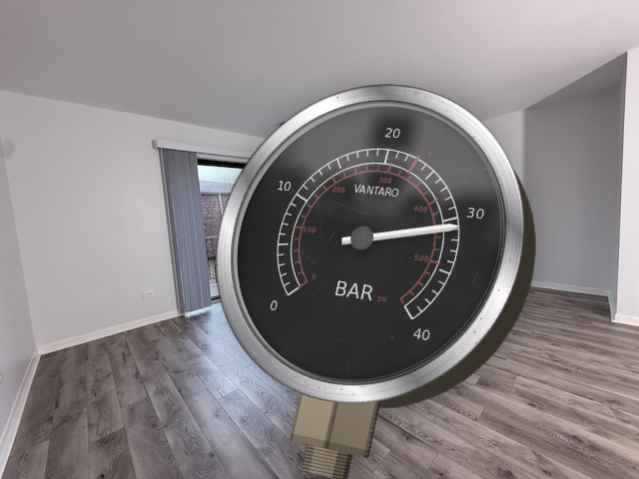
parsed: 31 bar
